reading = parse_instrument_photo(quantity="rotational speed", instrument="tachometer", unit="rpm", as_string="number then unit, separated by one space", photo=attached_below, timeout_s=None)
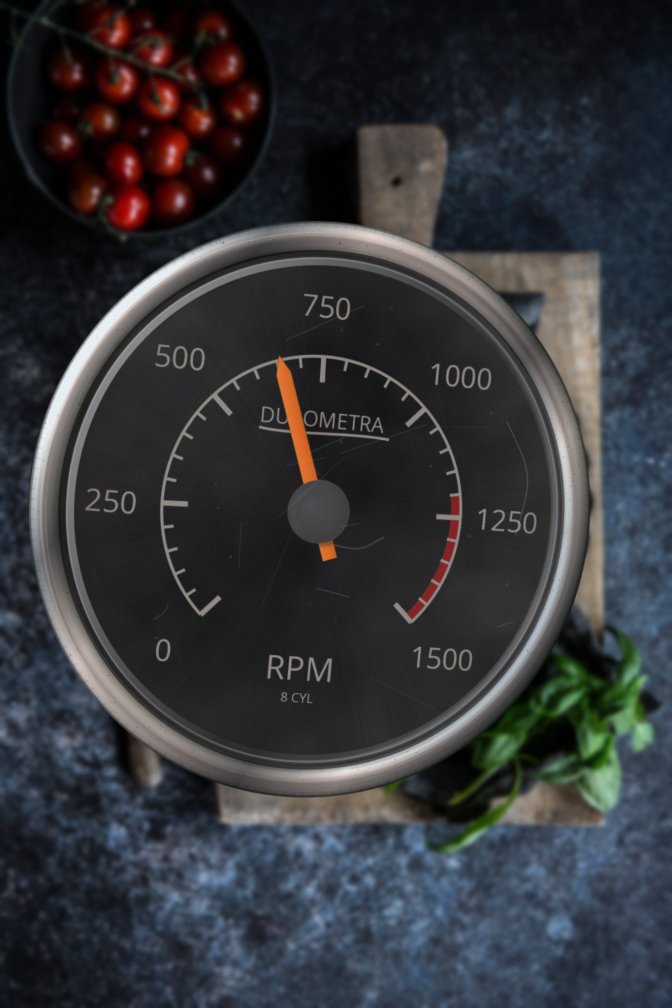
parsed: 650 rpm
